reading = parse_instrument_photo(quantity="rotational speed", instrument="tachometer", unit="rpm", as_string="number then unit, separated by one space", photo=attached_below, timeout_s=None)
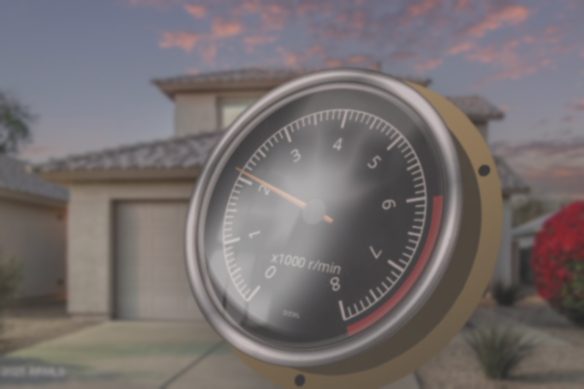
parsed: 2100 rpm
